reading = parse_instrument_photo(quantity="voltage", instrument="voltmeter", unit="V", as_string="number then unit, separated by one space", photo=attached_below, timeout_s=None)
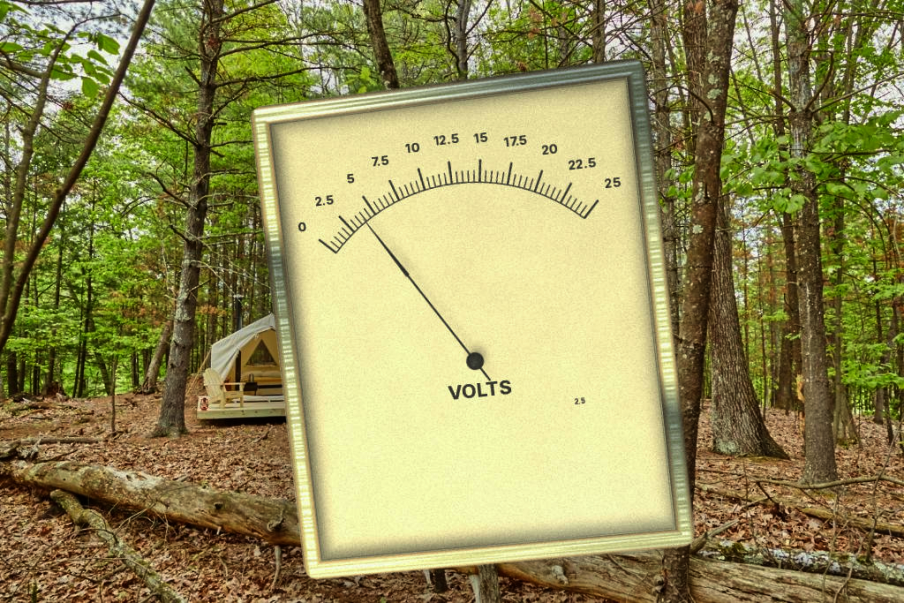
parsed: 4 V
